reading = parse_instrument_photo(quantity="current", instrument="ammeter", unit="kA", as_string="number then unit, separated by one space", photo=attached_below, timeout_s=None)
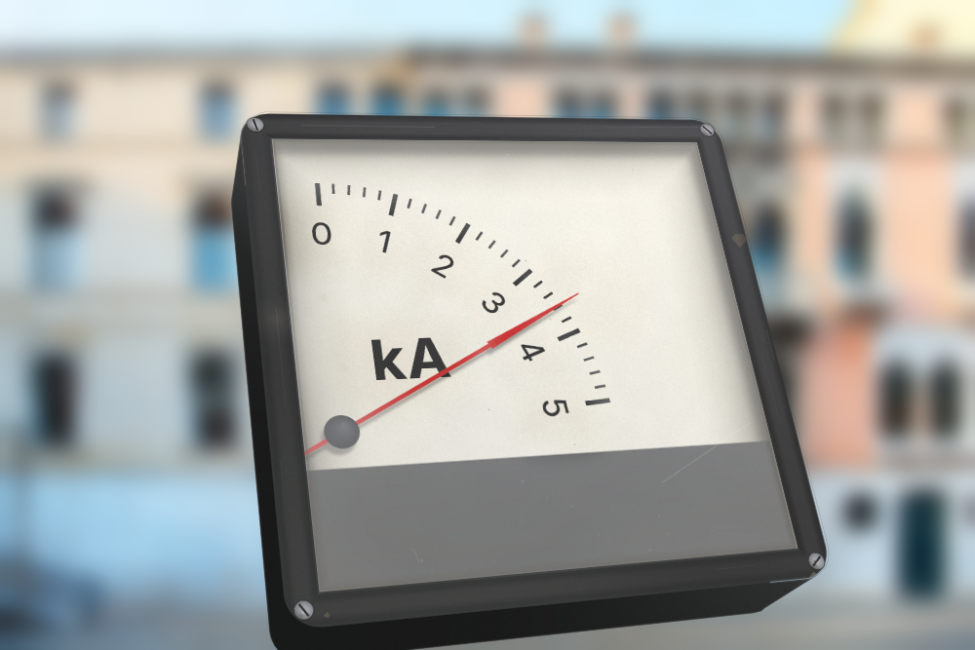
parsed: 3.6 kA
